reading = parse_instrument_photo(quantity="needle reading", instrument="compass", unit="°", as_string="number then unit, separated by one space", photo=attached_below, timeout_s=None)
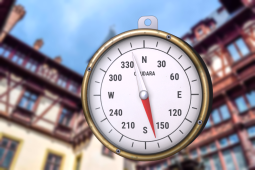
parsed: 165 °
